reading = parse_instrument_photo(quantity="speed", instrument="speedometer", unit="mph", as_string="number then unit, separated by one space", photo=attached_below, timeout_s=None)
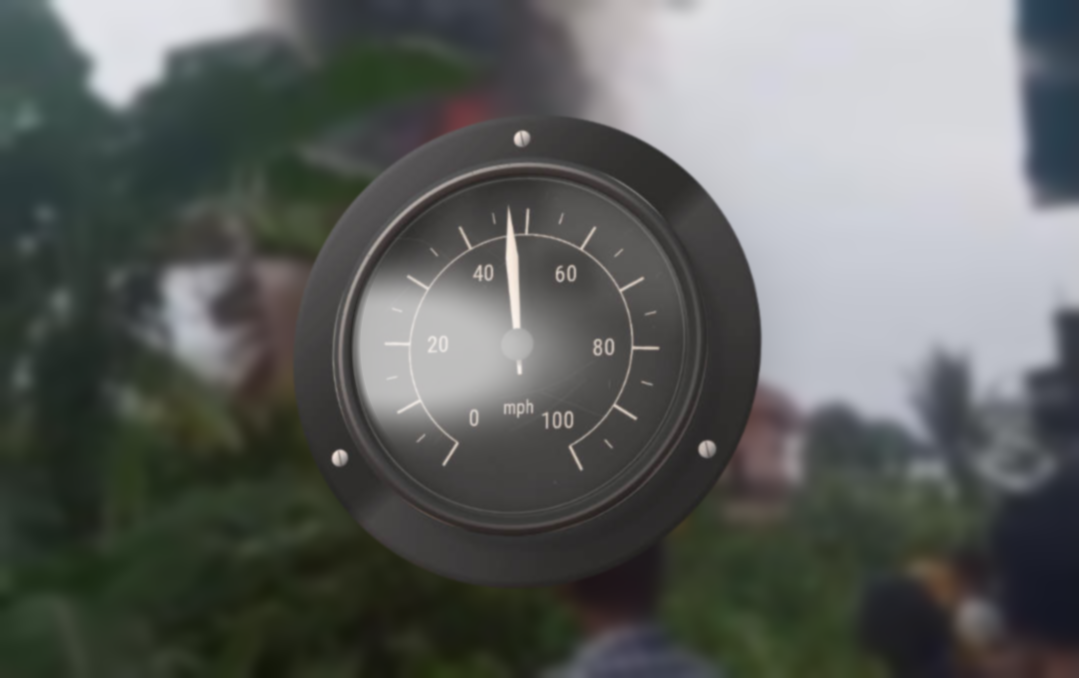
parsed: 47.5 mph
